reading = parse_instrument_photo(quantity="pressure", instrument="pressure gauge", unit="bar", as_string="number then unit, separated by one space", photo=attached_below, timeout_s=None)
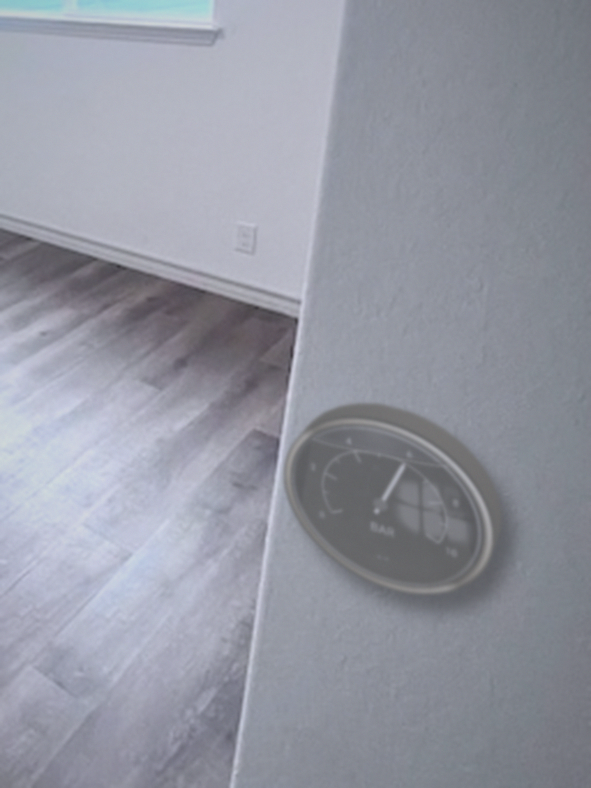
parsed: 6 bar
